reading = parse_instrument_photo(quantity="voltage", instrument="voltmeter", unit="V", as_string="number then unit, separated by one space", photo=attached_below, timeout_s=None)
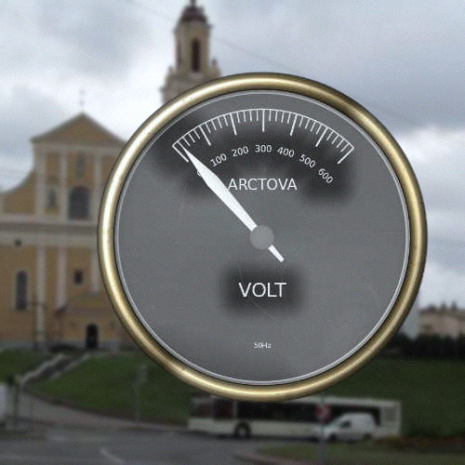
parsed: 20 V
